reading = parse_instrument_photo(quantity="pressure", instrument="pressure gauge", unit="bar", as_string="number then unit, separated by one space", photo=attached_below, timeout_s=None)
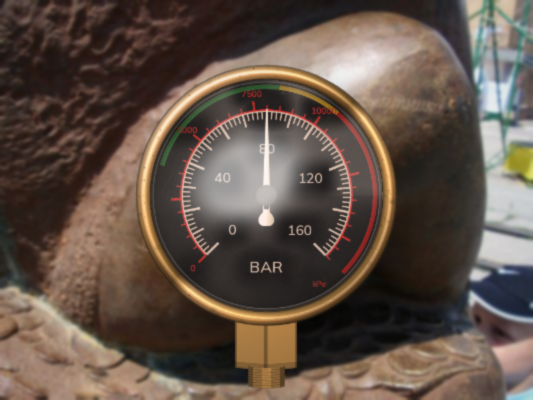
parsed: 80 bar
